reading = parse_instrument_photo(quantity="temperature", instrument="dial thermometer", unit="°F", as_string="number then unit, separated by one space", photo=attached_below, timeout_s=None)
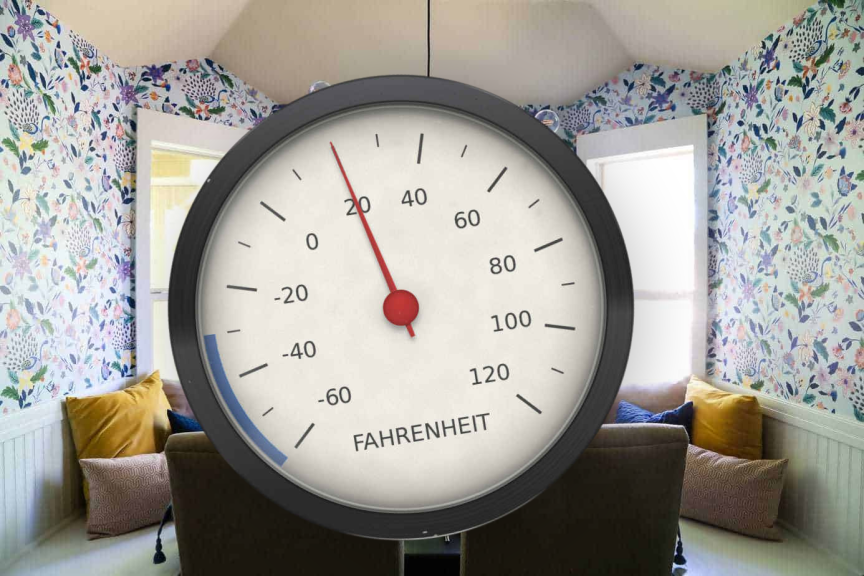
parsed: 20 °F
